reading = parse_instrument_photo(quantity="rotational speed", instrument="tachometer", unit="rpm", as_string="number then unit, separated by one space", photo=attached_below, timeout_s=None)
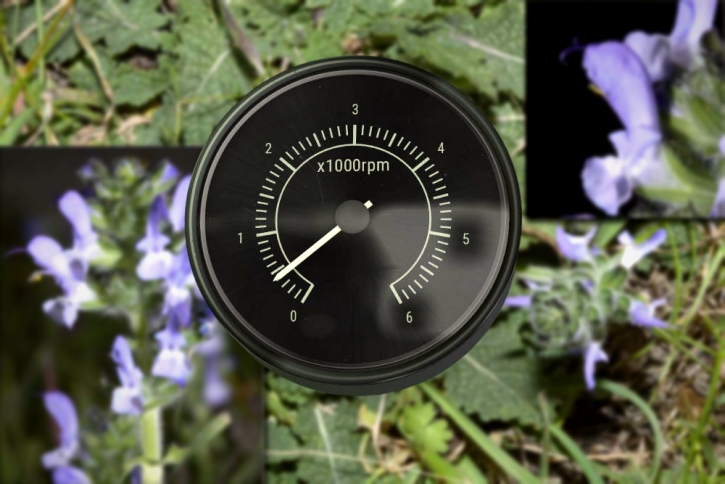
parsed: 400 rpm
